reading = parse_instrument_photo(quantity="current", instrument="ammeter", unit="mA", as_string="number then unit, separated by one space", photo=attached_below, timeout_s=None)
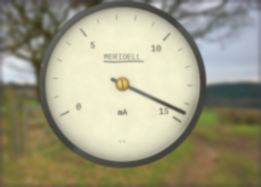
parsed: 14.5 mA
